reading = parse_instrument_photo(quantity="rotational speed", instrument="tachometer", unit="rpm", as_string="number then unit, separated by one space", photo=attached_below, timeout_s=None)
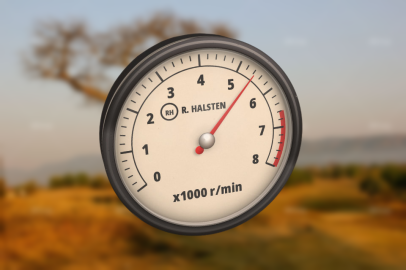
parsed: 5400 rpm
